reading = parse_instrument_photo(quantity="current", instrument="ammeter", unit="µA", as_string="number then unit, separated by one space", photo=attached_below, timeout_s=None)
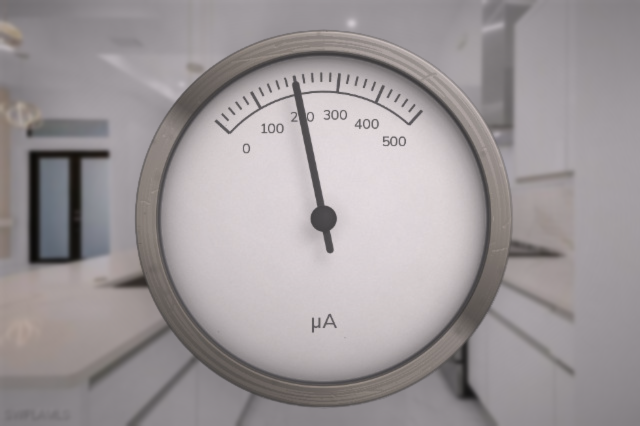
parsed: 200 µA
